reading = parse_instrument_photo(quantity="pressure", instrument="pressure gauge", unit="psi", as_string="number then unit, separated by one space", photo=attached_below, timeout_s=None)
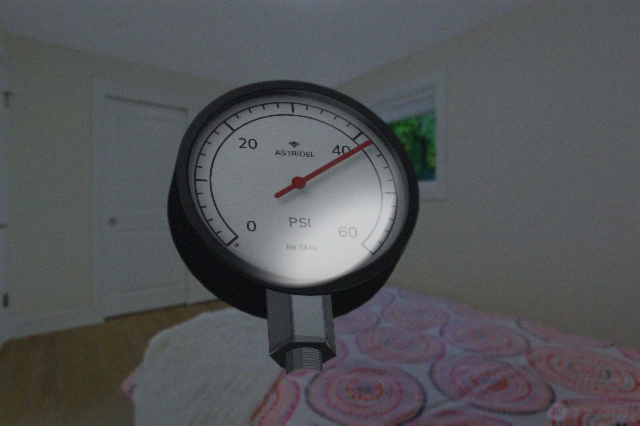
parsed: 42 psi
